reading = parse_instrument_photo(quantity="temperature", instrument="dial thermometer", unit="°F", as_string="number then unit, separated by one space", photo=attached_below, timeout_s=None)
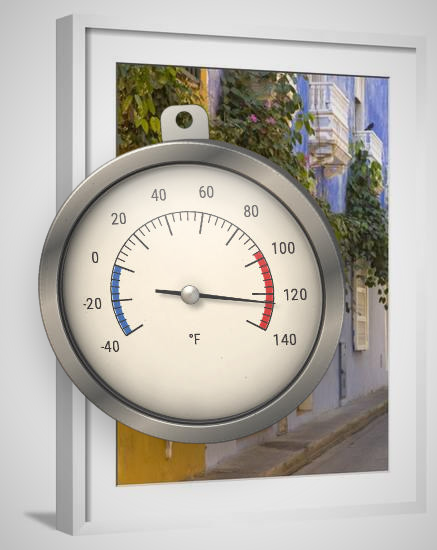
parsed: 124 °F
